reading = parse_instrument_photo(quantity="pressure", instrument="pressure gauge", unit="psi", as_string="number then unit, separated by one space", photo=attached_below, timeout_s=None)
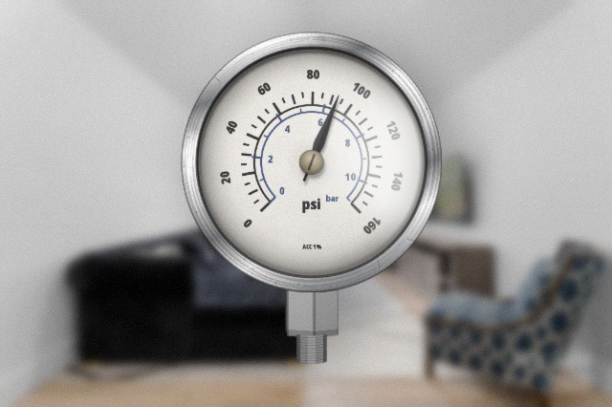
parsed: 92.5 psi
